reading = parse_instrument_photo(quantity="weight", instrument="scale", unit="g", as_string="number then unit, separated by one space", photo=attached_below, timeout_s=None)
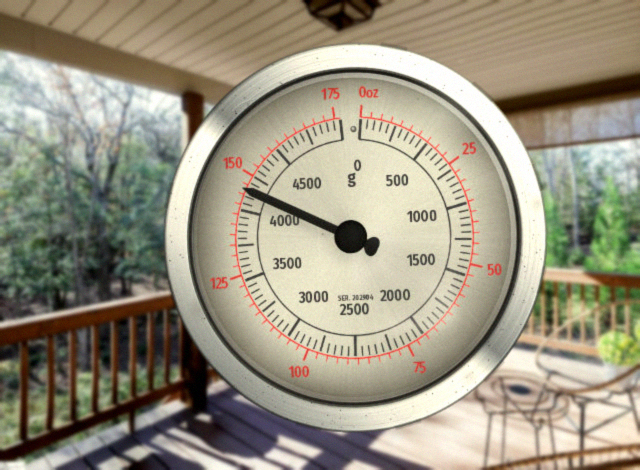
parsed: 4150 g
